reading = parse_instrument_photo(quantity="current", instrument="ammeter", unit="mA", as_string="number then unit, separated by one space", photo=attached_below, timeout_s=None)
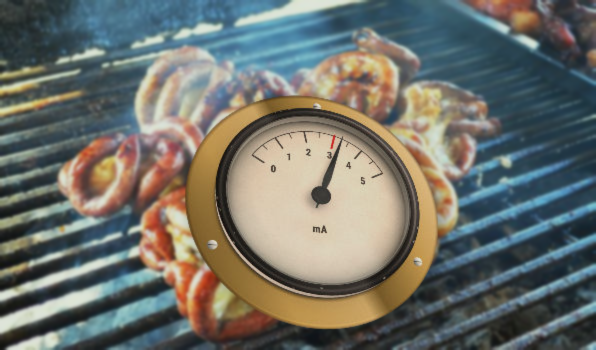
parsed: 3.25 mA
